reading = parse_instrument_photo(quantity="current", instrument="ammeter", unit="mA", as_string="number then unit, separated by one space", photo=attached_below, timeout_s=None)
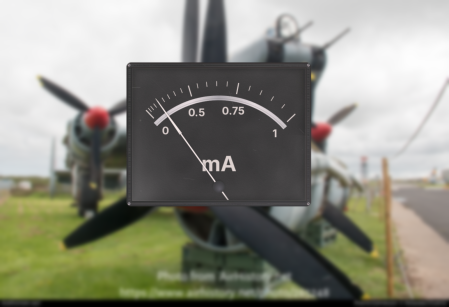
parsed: 0.25 mA
